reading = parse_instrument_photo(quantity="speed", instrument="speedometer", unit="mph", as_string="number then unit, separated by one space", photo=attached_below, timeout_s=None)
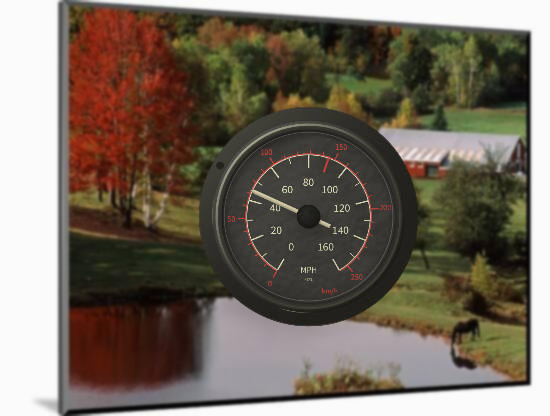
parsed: 45 mph
